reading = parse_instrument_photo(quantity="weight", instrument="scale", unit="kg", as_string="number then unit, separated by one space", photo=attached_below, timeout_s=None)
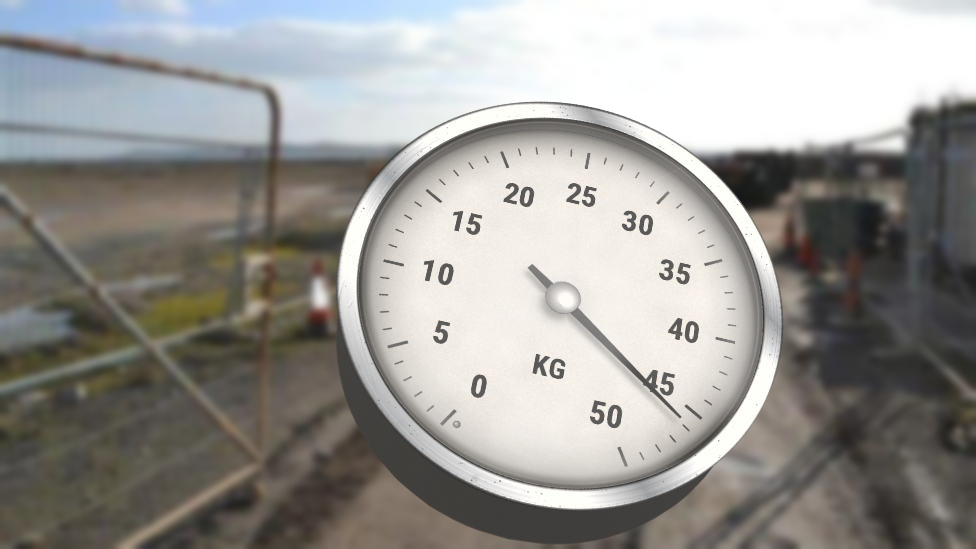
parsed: 46 kg
